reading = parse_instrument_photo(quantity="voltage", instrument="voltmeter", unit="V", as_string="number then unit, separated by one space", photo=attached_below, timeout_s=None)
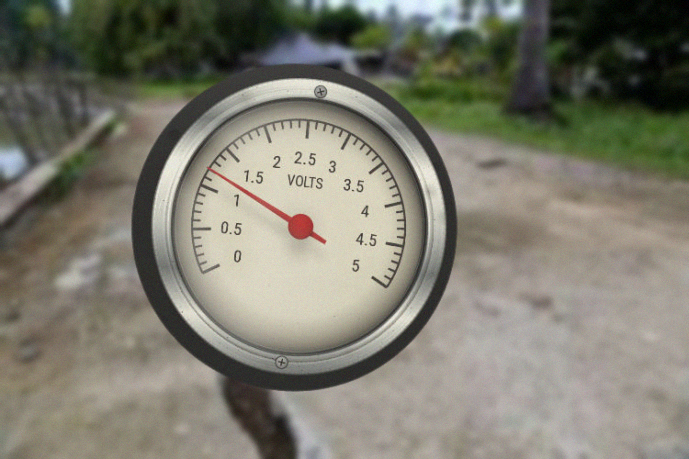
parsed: 1.2 V
